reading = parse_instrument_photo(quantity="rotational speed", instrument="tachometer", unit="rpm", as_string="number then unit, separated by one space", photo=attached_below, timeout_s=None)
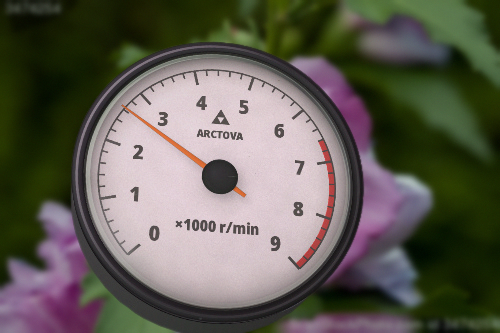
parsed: 2600 rpm
